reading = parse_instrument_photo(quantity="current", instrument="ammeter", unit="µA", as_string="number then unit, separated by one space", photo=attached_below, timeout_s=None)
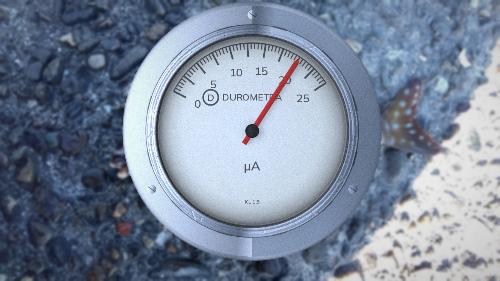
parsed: 20 µA
